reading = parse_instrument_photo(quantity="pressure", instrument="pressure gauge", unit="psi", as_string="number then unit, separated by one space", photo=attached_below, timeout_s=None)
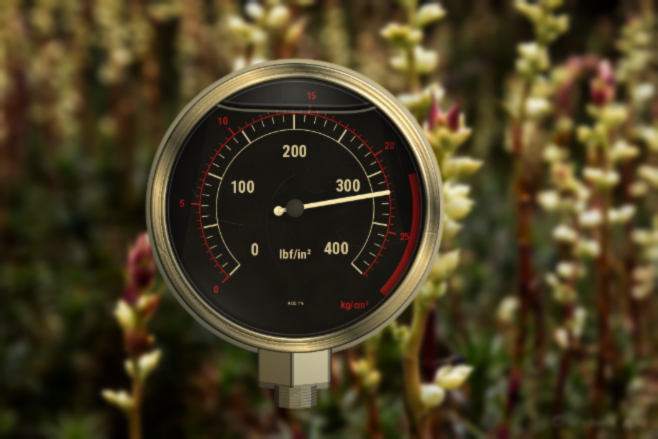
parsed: 320 psi
